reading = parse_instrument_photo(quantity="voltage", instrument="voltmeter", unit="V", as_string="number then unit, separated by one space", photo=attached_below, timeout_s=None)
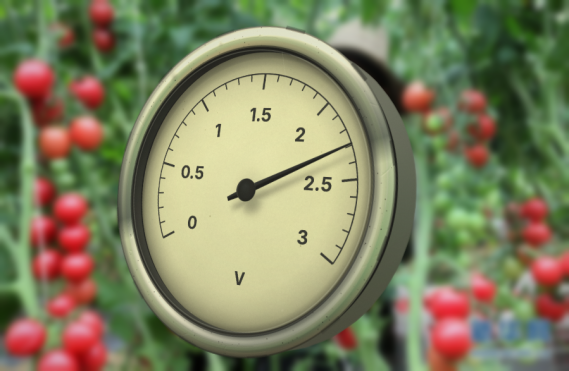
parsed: 2.3 V
